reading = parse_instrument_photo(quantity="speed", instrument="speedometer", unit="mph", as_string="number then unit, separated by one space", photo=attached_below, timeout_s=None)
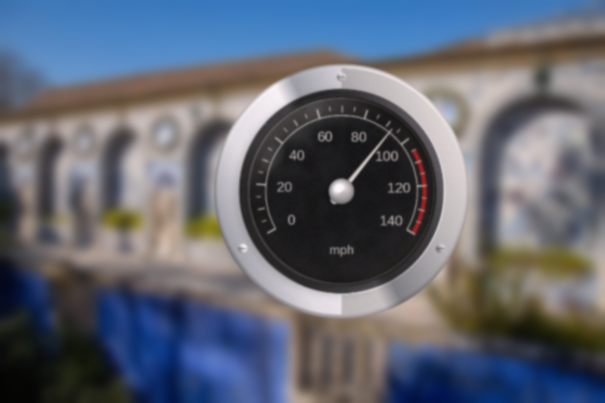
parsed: 92.5 mph
